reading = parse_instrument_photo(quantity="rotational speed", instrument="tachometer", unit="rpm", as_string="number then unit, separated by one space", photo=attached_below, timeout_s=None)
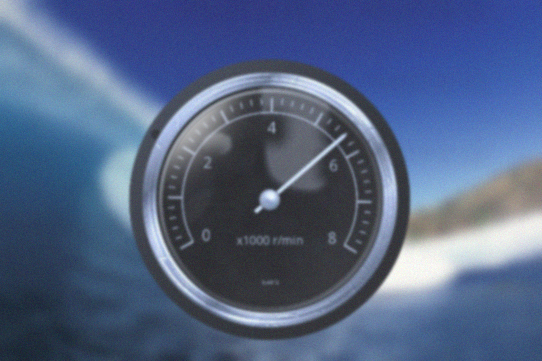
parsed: 5600 rpm
